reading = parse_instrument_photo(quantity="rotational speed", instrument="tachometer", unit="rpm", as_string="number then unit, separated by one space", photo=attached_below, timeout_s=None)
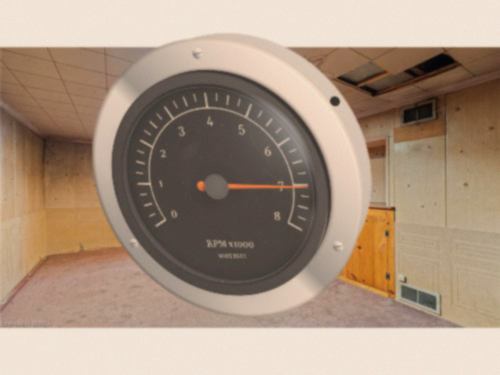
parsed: 7000 rpm
